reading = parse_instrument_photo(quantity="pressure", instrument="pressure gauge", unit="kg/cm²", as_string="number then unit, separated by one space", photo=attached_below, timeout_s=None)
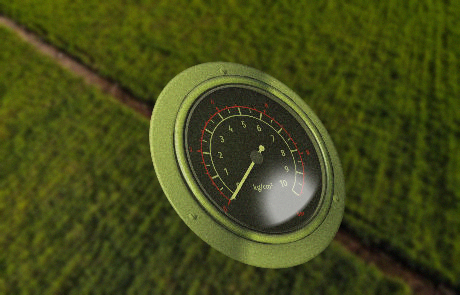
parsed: 0 kg/cm²
